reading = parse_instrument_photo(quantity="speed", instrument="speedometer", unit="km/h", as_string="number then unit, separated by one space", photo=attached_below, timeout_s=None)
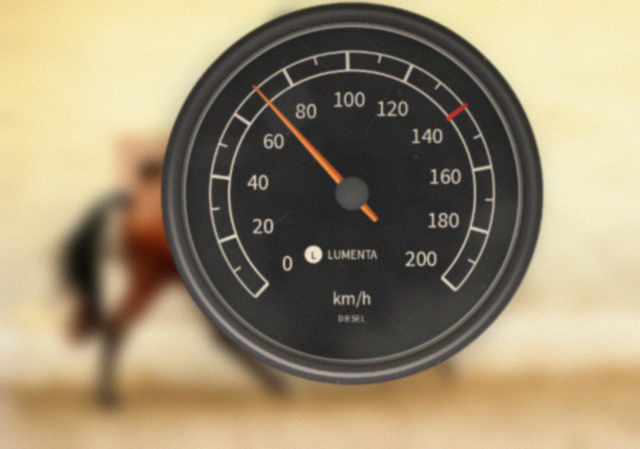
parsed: 70 km/h
